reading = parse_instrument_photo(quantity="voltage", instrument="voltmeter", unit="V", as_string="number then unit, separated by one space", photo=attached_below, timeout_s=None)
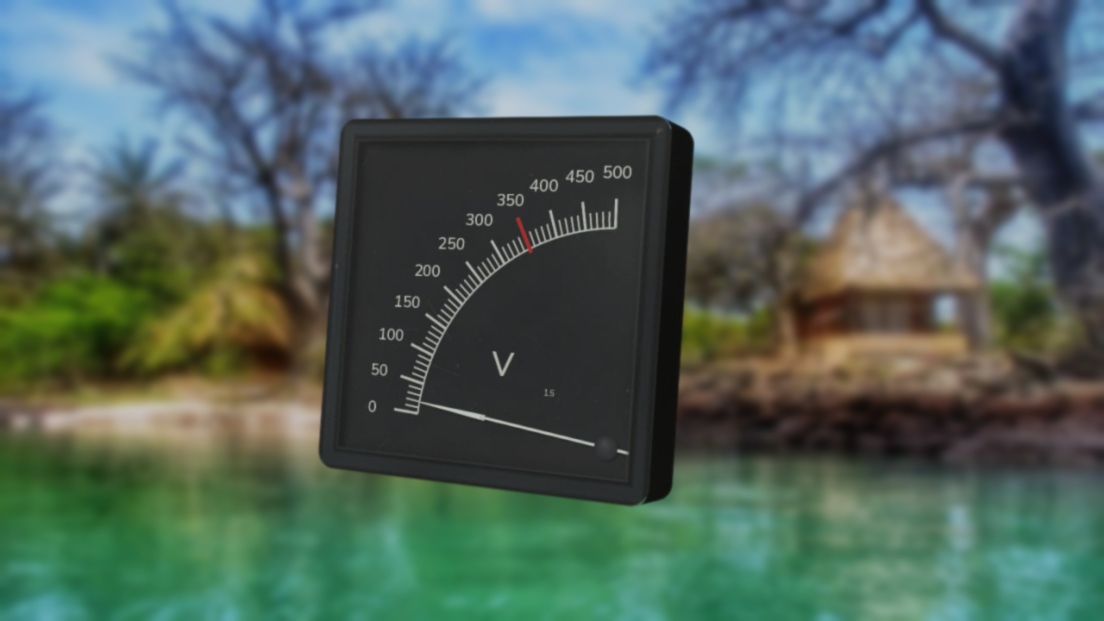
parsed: 20 V
